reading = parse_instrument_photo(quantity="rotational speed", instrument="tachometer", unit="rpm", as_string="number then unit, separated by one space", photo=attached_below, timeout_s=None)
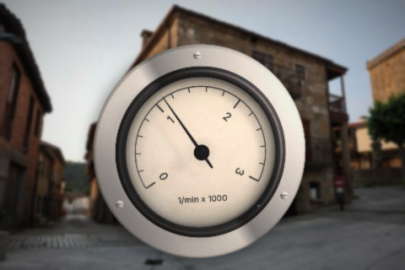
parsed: 1100 rpm
